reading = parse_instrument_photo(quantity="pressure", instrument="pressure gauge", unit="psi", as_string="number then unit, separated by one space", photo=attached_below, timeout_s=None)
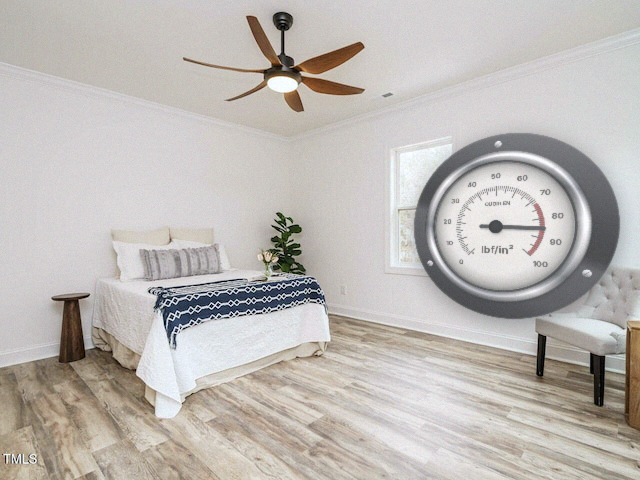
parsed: 85 psi
